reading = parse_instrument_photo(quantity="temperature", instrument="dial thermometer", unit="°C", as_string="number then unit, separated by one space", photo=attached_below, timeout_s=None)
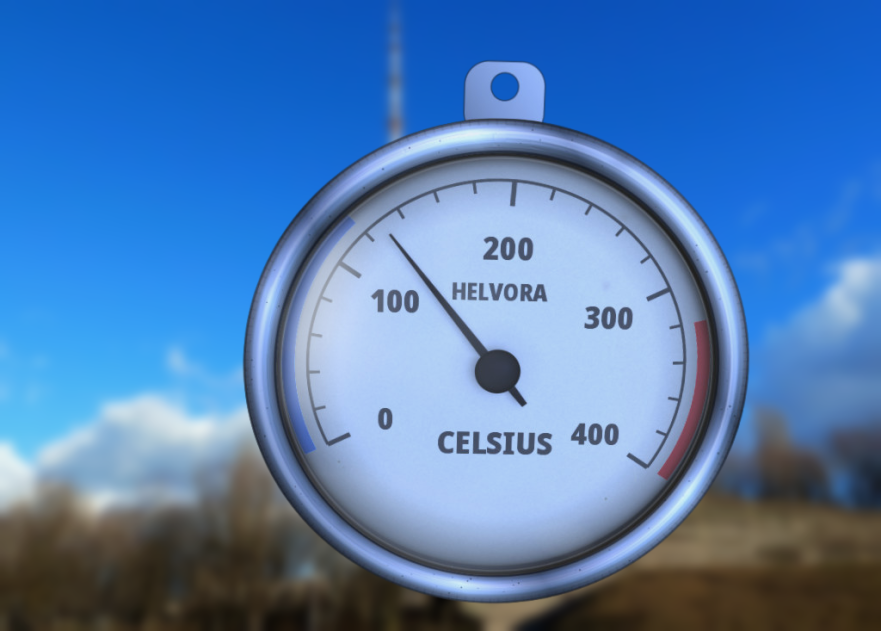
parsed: 130 °C
